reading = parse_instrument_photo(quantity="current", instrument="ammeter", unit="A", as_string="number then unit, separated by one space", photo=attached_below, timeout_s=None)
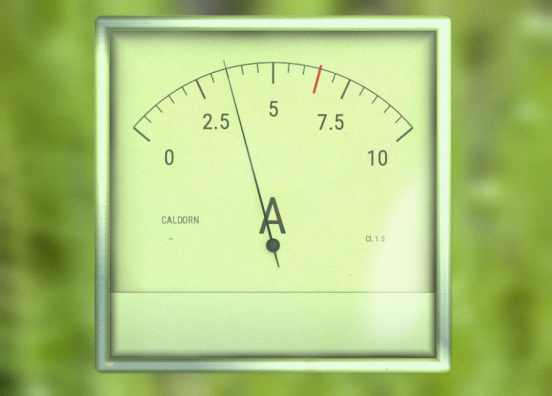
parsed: 3.5 A
